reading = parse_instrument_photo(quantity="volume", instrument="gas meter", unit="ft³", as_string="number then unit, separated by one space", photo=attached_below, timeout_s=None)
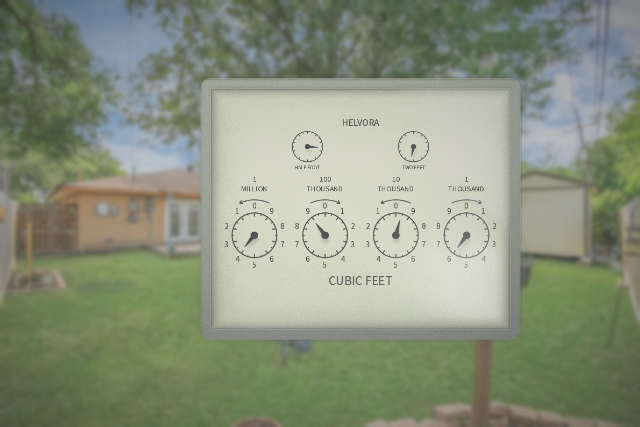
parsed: 389600 ft³
